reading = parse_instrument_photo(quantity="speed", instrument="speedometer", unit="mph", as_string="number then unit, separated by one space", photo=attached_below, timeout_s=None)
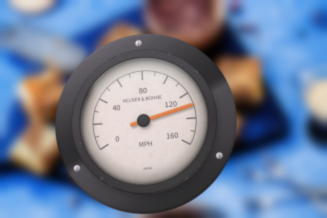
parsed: 130 mph
